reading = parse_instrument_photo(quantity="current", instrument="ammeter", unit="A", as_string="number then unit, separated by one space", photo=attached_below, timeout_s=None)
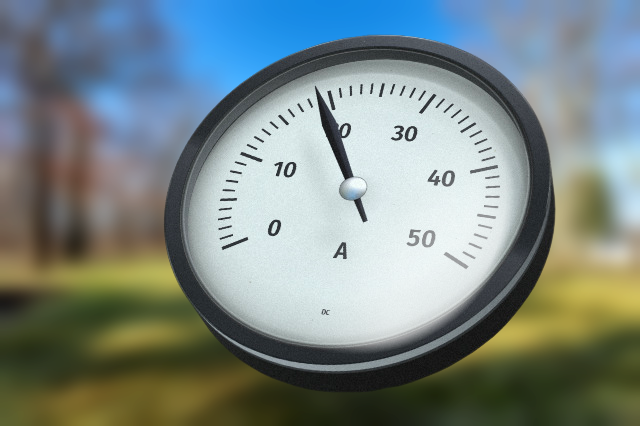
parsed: 19 A
